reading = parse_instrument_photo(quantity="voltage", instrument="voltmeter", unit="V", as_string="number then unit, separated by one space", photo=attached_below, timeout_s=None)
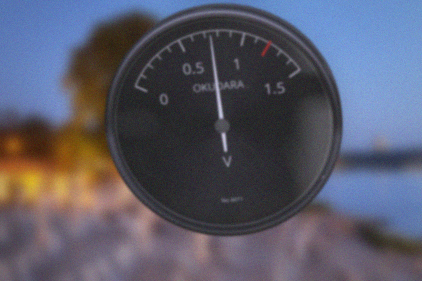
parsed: 0.75 V
